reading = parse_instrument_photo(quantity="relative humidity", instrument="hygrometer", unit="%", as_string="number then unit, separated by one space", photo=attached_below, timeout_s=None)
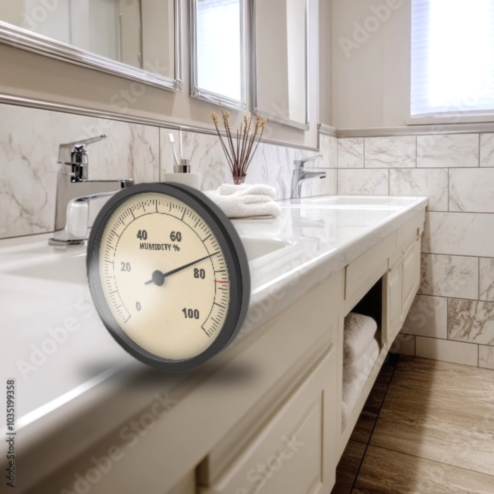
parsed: 75 %
